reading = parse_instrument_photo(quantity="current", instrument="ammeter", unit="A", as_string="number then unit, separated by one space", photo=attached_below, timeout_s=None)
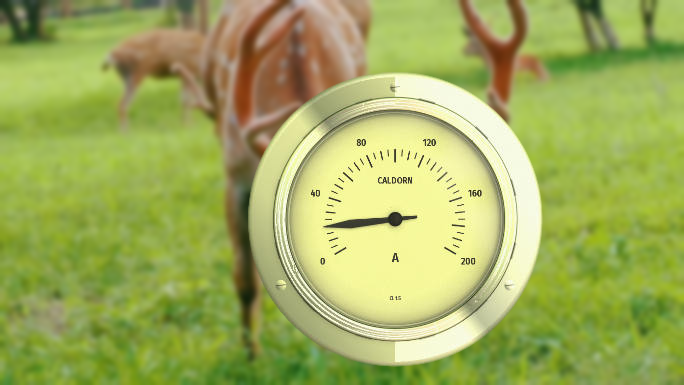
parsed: 20 A
